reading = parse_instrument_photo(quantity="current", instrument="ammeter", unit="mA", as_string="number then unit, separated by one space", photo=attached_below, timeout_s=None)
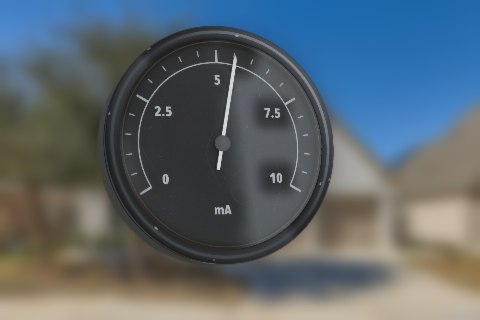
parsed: 5.5 mA
